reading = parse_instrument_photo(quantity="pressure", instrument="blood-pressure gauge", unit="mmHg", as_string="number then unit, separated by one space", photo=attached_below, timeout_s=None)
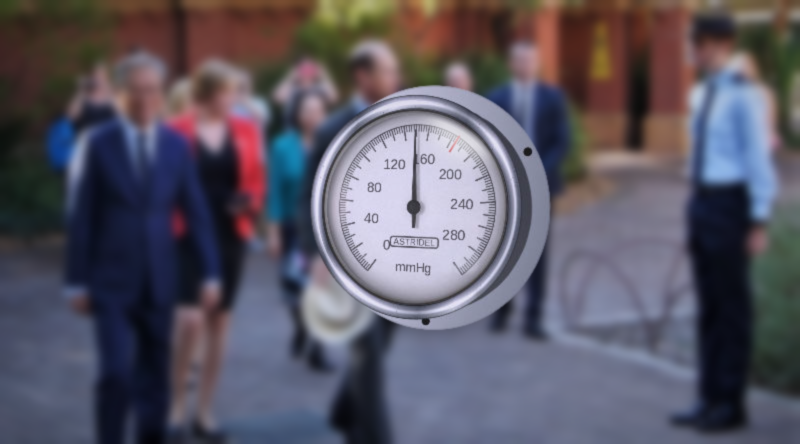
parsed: 150 mmHg
